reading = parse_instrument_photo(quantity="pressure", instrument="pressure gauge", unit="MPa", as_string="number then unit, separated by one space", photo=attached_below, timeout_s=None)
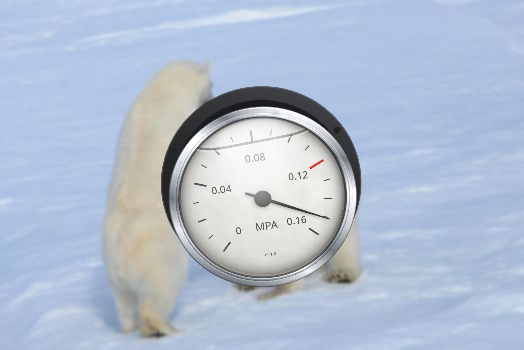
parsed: 0.15 MPa
